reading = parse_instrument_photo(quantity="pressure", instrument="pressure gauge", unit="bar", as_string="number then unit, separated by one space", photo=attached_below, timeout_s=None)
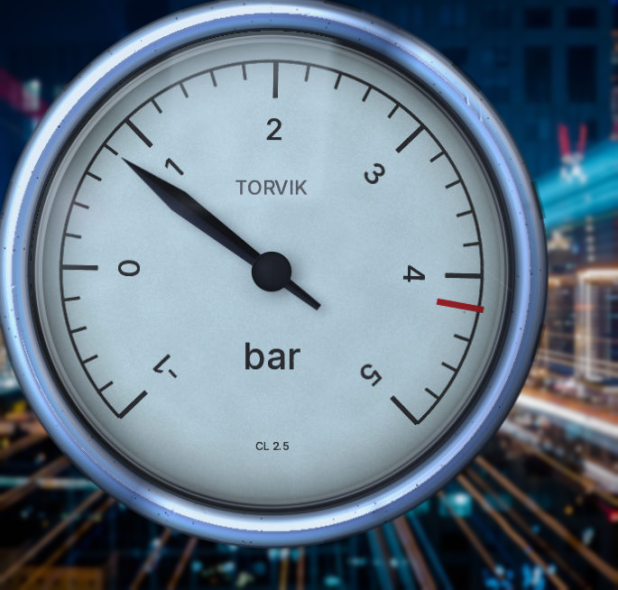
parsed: 0.8 bar
